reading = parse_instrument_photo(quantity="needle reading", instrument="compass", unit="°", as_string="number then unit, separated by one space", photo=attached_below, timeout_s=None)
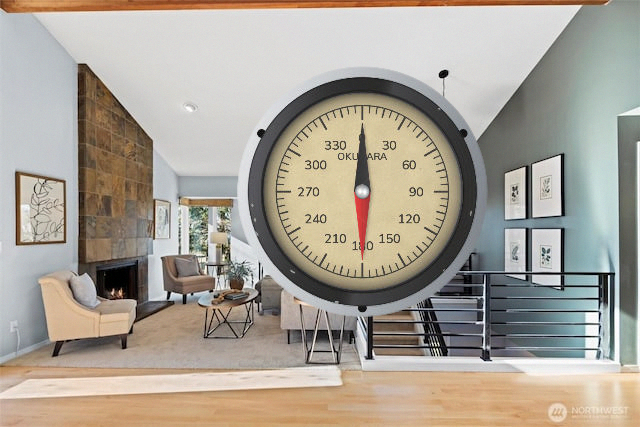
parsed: 180 °
